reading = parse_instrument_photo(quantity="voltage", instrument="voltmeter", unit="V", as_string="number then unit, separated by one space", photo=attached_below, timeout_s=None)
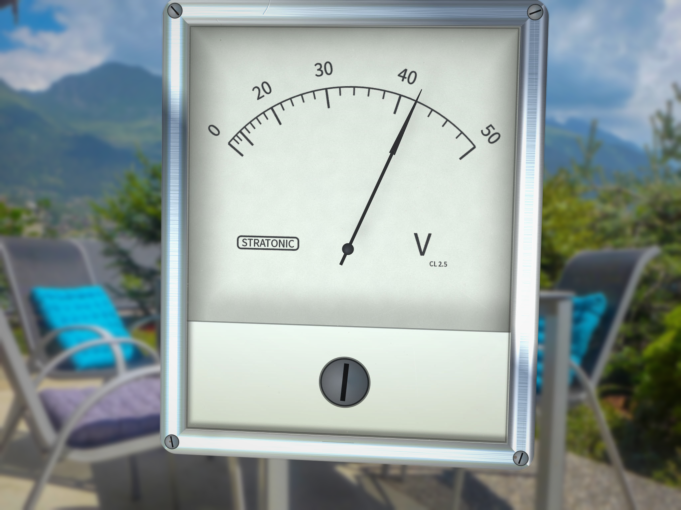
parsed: 42 V
